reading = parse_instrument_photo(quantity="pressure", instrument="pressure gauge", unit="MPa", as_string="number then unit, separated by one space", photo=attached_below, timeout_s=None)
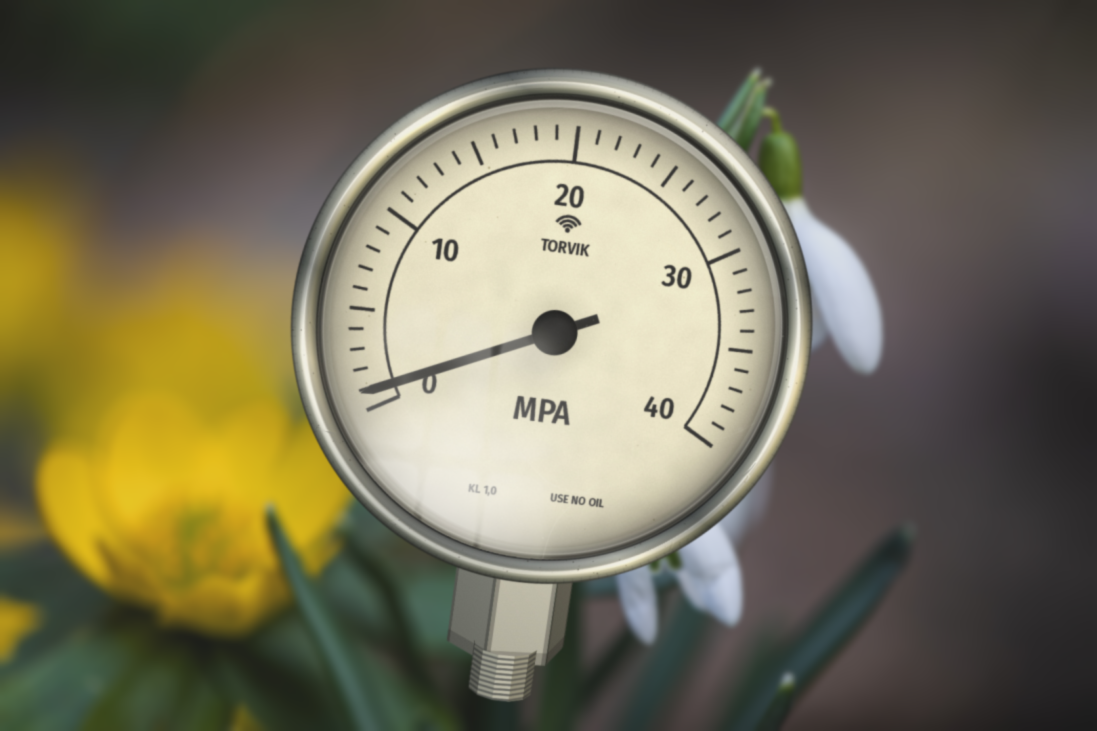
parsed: 1 MPa
